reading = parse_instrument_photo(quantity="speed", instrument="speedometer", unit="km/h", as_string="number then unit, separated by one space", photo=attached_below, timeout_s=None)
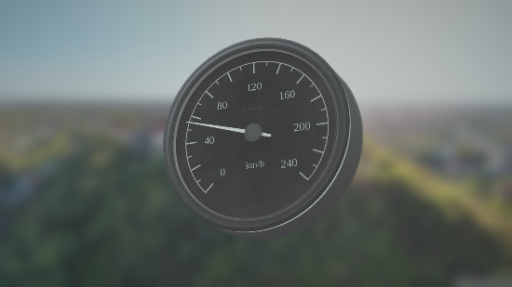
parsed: 55 km/h
